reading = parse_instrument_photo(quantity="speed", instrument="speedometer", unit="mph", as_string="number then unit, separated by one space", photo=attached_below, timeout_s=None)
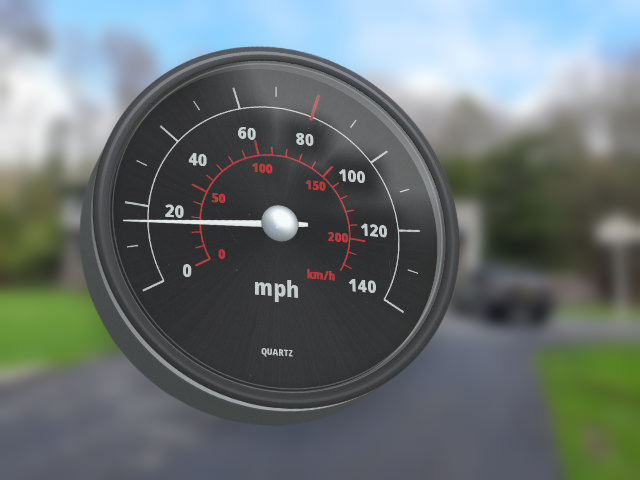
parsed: 15 mph
